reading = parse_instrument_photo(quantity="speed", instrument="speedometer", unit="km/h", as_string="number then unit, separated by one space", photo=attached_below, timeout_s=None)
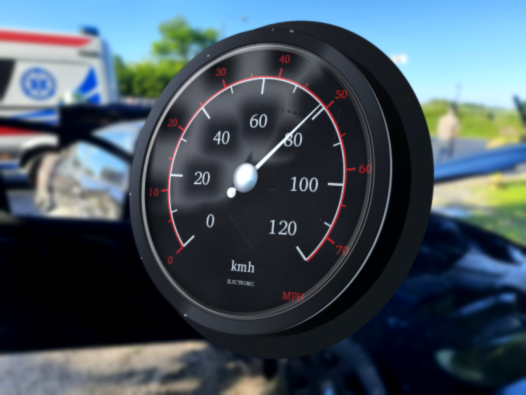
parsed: 80 km/h
